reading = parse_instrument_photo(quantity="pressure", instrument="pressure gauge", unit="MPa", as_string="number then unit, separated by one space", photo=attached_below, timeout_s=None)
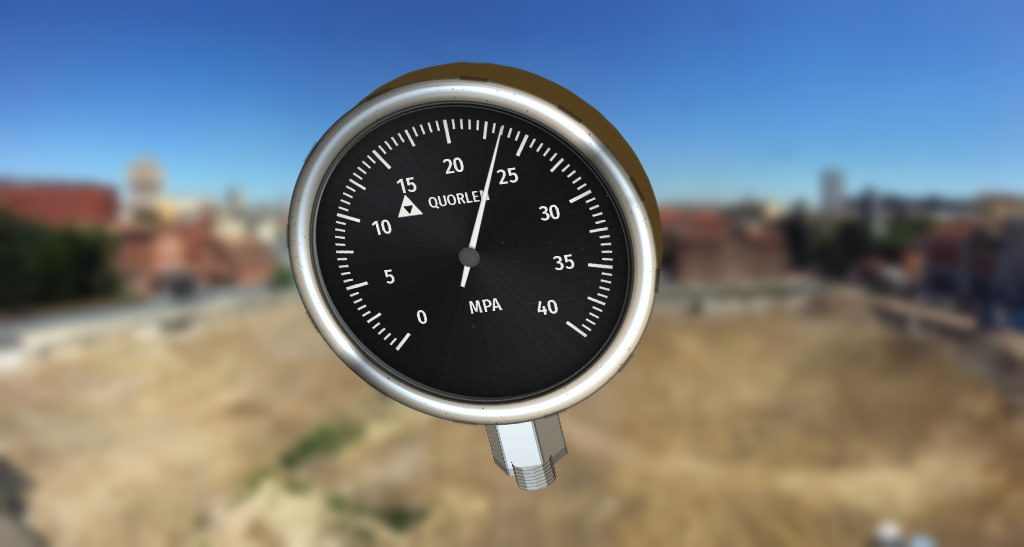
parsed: 23.5 MPa
